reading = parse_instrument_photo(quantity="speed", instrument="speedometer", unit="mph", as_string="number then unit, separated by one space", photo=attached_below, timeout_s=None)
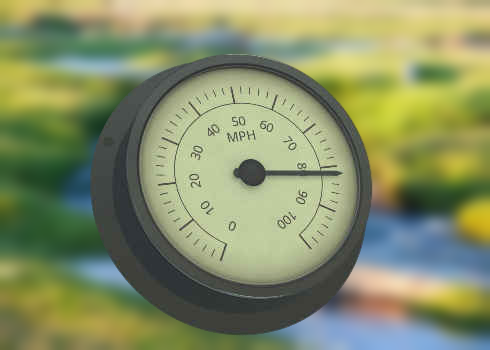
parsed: 82 mph
